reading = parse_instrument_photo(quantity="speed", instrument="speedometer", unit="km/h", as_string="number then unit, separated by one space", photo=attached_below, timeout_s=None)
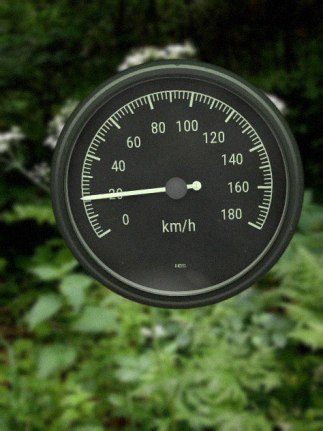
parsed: 20 km/h
